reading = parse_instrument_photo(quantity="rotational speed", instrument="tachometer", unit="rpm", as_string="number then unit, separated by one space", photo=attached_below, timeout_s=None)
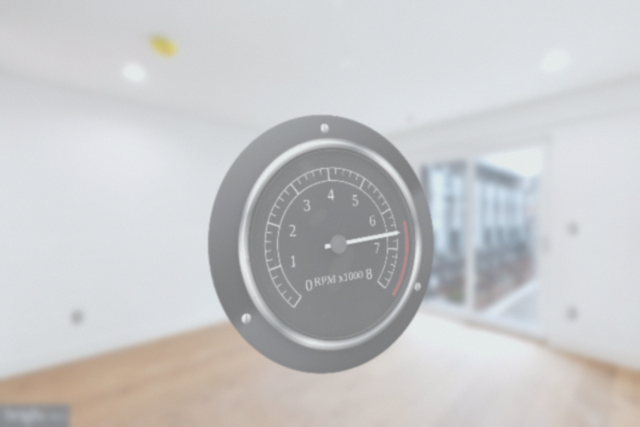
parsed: 6600 rpm
